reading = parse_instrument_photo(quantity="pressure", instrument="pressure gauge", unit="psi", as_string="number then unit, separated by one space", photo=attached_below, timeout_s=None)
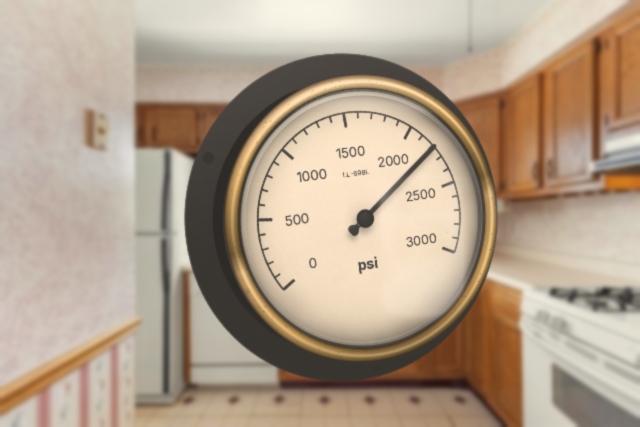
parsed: 2200 psi
